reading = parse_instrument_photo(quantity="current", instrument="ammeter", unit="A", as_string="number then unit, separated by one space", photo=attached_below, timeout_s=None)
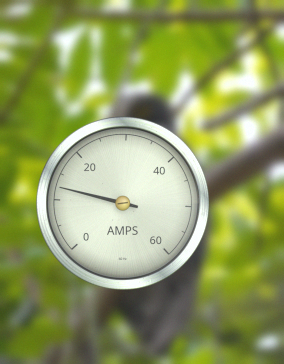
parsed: 12.5 A
